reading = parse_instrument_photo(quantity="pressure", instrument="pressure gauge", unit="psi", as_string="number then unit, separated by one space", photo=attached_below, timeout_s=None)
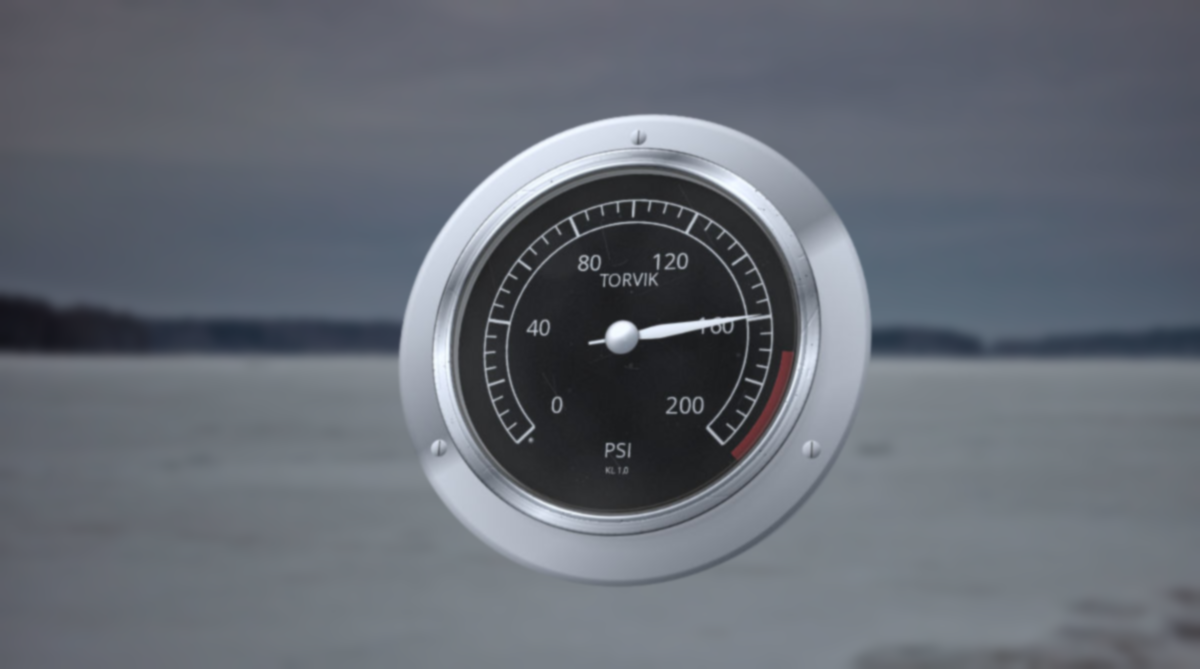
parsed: 160 psi
